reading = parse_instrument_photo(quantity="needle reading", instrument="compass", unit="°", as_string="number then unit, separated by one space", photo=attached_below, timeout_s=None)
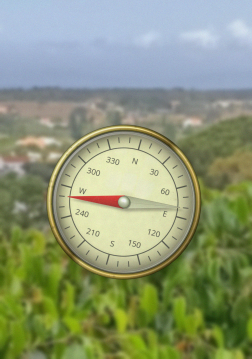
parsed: 260 °
